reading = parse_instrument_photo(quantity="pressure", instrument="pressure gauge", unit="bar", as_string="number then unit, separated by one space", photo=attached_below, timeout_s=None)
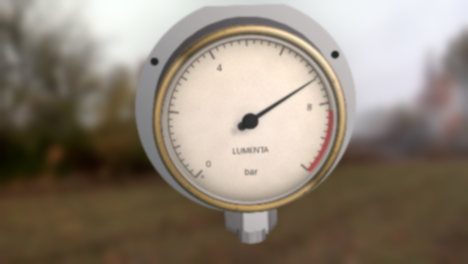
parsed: 7.2 bar
